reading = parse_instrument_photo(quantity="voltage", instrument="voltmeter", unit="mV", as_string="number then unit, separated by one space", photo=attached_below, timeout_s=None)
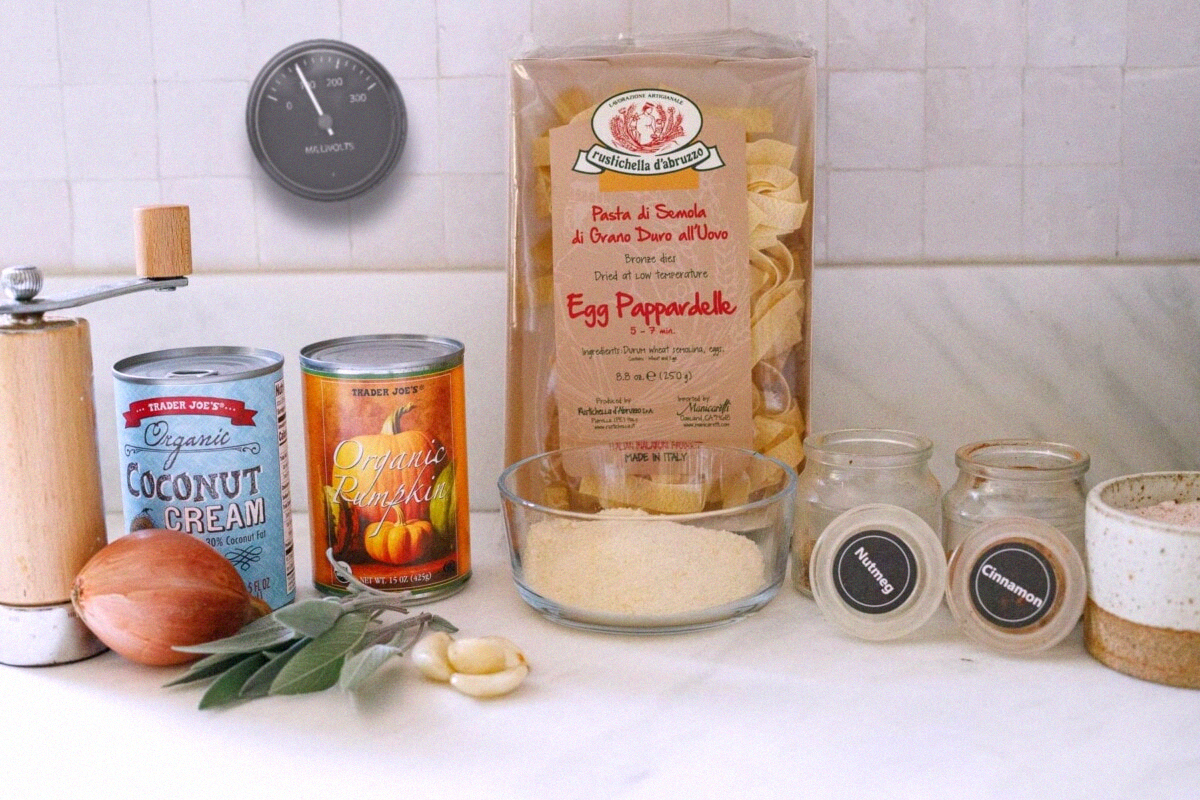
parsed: 100 mV
